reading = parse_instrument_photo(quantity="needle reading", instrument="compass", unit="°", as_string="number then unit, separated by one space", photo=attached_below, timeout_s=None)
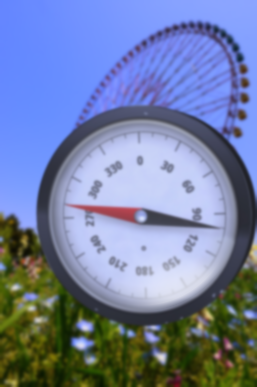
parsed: 280 °
